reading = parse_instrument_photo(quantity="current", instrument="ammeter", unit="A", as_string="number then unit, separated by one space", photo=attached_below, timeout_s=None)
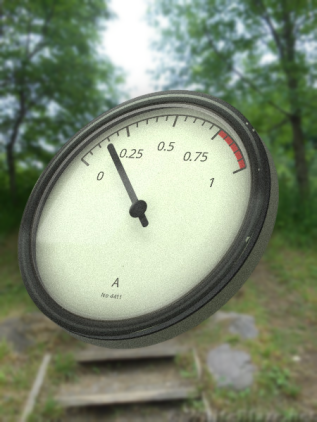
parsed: 0.15 A
